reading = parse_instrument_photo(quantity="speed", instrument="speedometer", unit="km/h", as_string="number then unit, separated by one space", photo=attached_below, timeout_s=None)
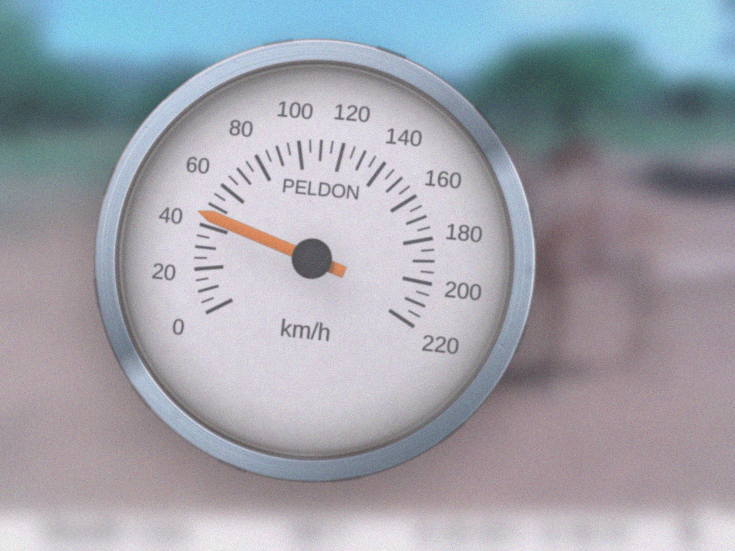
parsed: 45 km/h
